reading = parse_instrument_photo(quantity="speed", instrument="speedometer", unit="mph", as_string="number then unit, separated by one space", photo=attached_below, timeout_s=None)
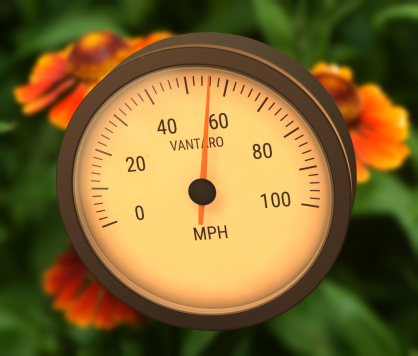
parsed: 56 mph
